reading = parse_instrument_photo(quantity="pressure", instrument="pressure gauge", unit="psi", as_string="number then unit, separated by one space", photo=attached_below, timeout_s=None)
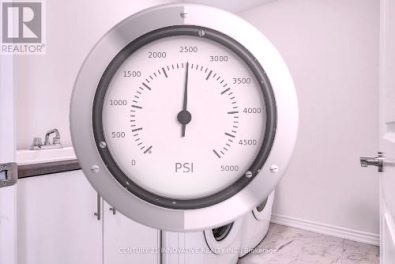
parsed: 2500 psi
